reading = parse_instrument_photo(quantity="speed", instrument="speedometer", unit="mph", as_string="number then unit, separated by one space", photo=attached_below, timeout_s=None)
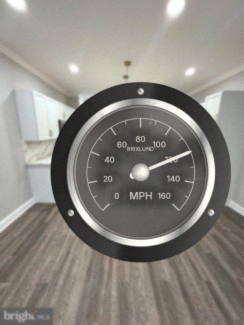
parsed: 120 mph
